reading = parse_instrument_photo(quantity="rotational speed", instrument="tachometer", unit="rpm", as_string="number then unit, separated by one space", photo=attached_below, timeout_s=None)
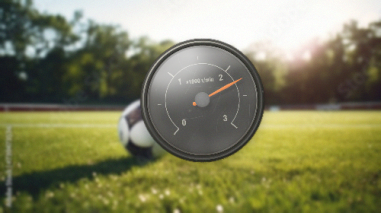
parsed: 2250 rpm
